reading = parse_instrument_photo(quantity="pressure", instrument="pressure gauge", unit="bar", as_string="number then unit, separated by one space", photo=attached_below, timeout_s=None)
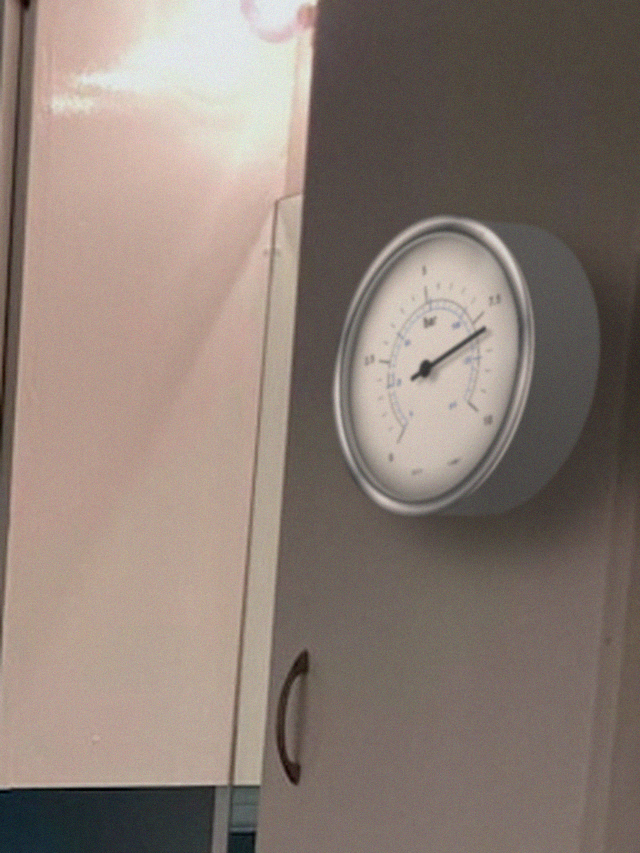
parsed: 8 bar
